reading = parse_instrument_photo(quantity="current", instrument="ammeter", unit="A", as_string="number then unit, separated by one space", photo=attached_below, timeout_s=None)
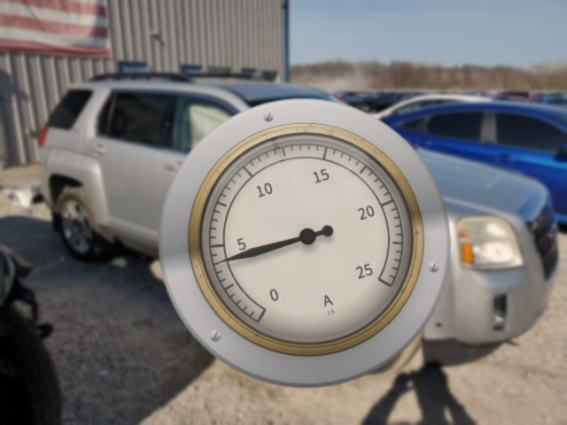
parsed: 4 A
